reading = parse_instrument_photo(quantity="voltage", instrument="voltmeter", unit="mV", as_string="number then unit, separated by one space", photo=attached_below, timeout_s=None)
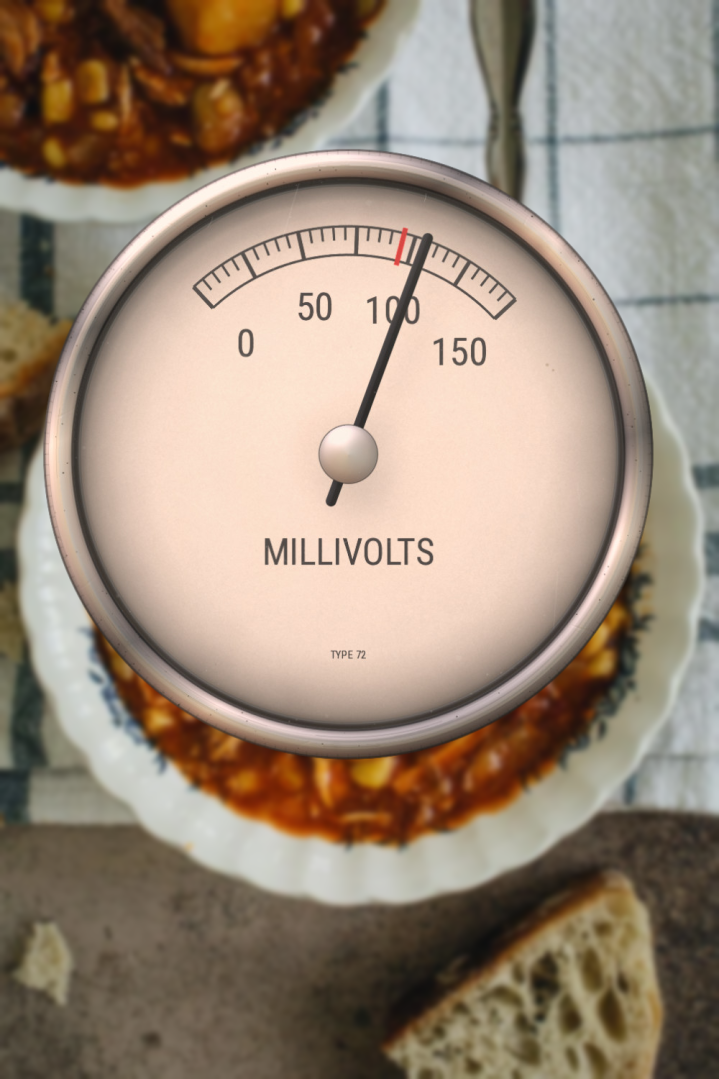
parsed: 105 mV
